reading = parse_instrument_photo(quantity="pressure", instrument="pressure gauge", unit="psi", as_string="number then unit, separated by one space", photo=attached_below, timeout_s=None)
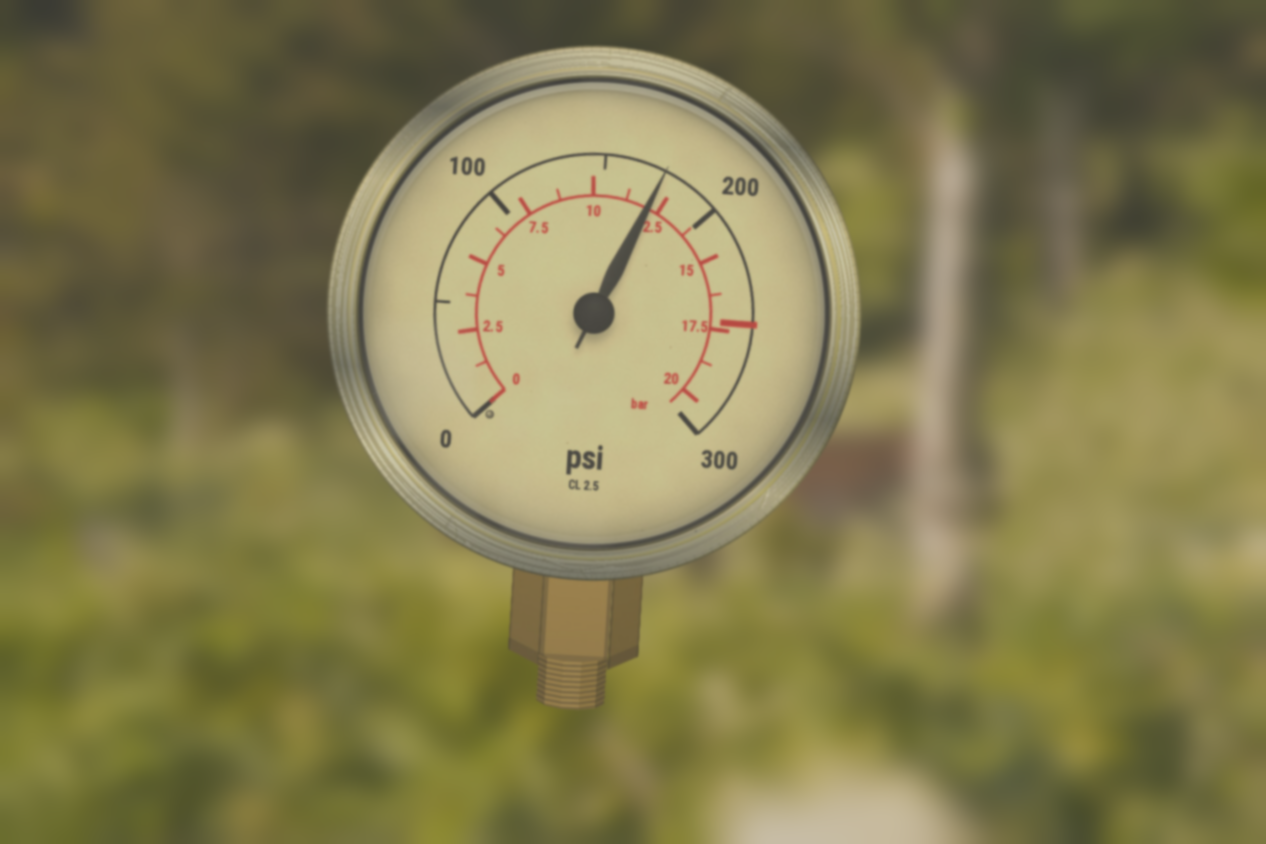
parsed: 175 psi
